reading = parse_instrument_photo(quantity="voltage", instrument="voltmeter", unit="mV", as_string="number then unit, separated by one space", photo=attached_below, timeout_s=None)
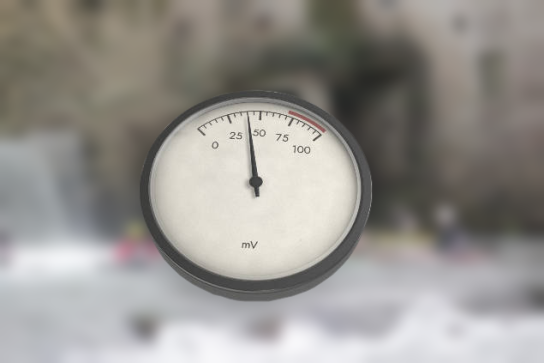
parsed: 40 mV
